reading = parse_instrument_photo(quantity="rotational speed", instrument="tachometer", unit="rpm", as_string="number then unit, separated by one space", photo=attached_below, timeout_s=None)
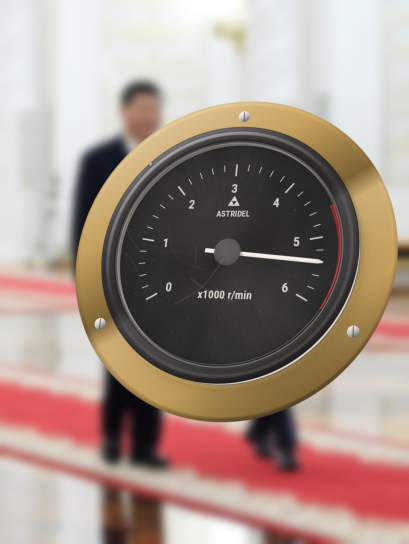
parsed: 5400 rpm
